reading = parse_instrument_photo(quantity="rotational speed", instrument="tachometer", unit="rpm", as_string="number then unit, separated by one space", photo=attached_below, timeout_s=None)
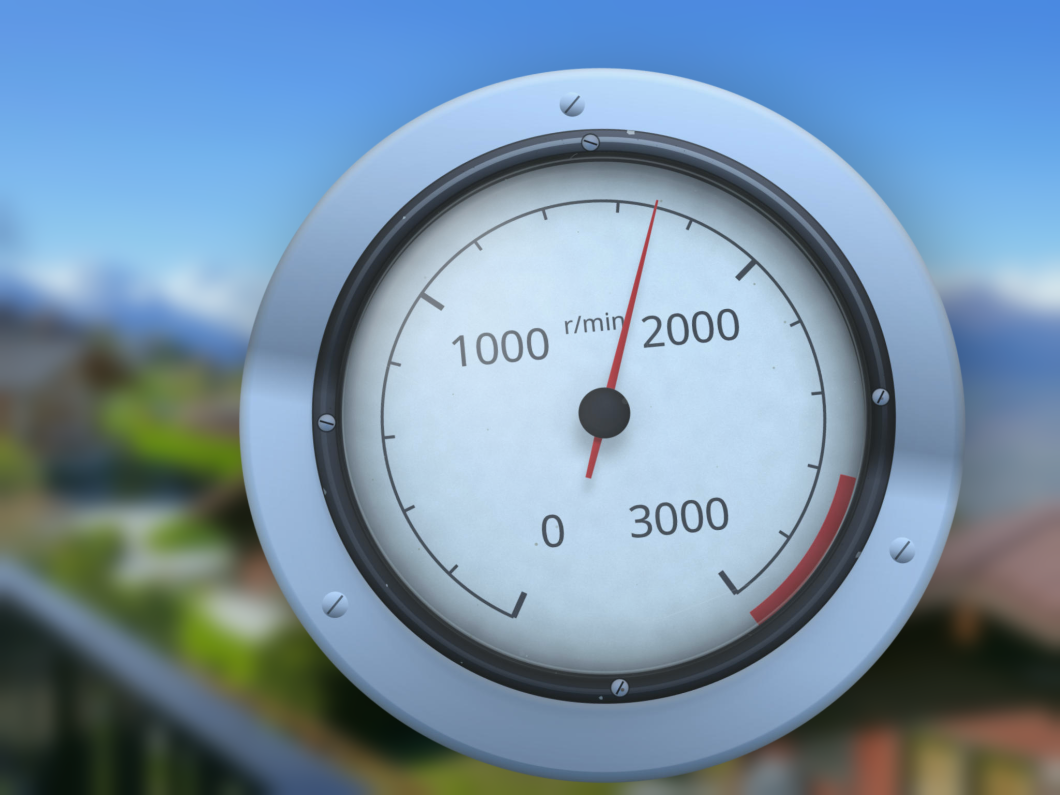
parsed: 1700 rpm
